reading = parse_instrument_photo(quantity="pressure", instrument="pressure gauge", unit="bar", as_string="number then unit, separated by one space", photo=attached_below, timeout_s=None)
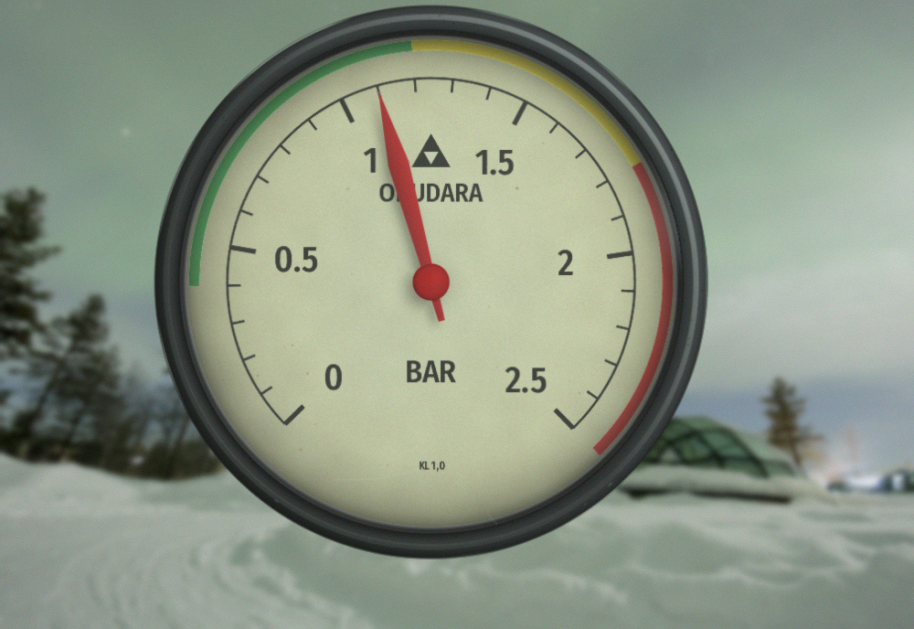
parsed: 1.1 bar
